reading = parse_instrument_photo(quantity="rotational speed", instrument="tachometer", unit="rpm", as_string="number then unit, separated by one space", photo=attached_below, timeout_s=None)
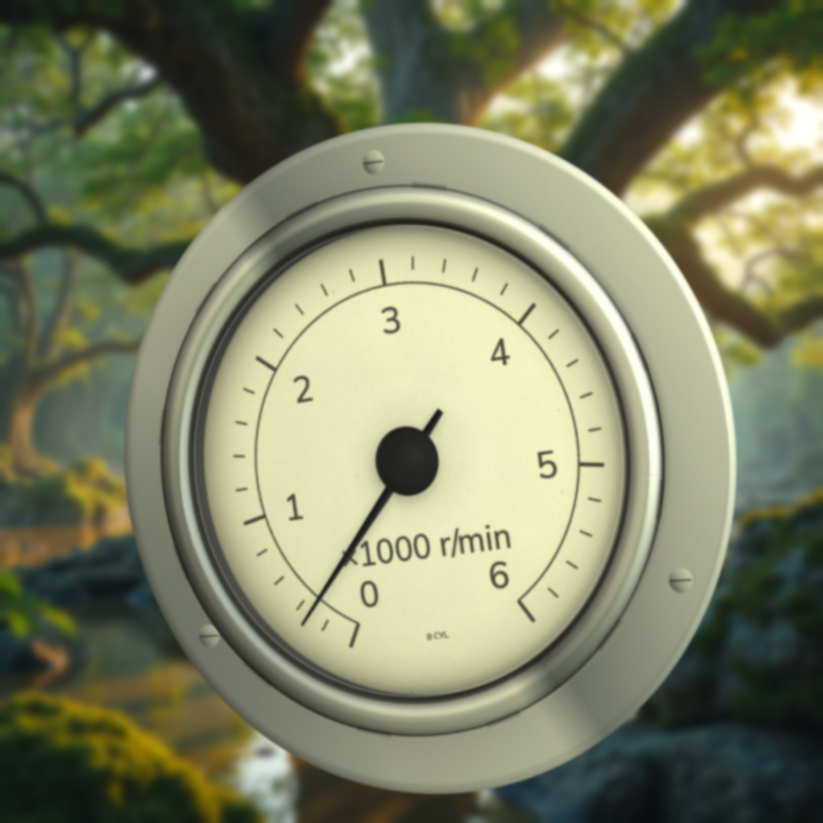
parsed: 300 rpm
